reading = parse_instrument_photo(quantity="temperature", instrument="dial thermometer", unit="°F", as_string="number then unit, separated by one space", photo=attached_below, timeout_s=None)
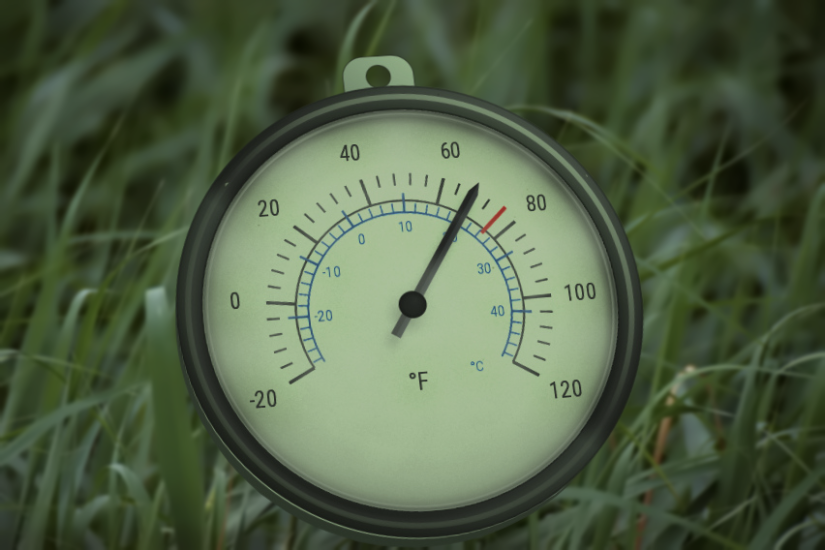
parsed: 68 °F
